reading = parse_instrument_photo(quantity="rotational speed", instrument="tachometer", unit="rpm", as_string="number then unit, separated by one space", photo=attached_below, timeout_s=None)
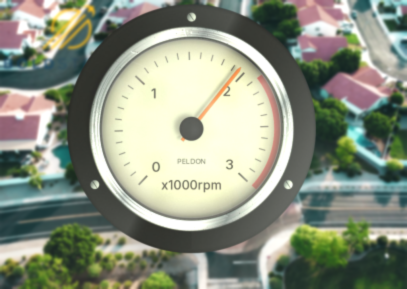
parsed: 1950 rpm
